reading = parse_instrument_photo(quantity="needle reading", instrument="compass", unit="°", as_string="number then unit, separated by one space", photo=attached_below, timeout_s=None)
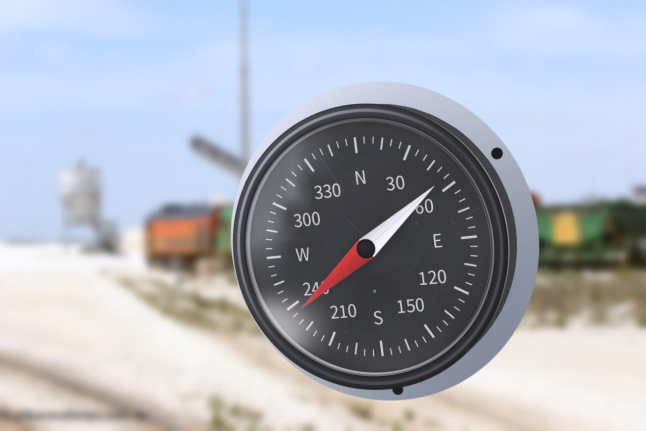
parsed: 235 °
